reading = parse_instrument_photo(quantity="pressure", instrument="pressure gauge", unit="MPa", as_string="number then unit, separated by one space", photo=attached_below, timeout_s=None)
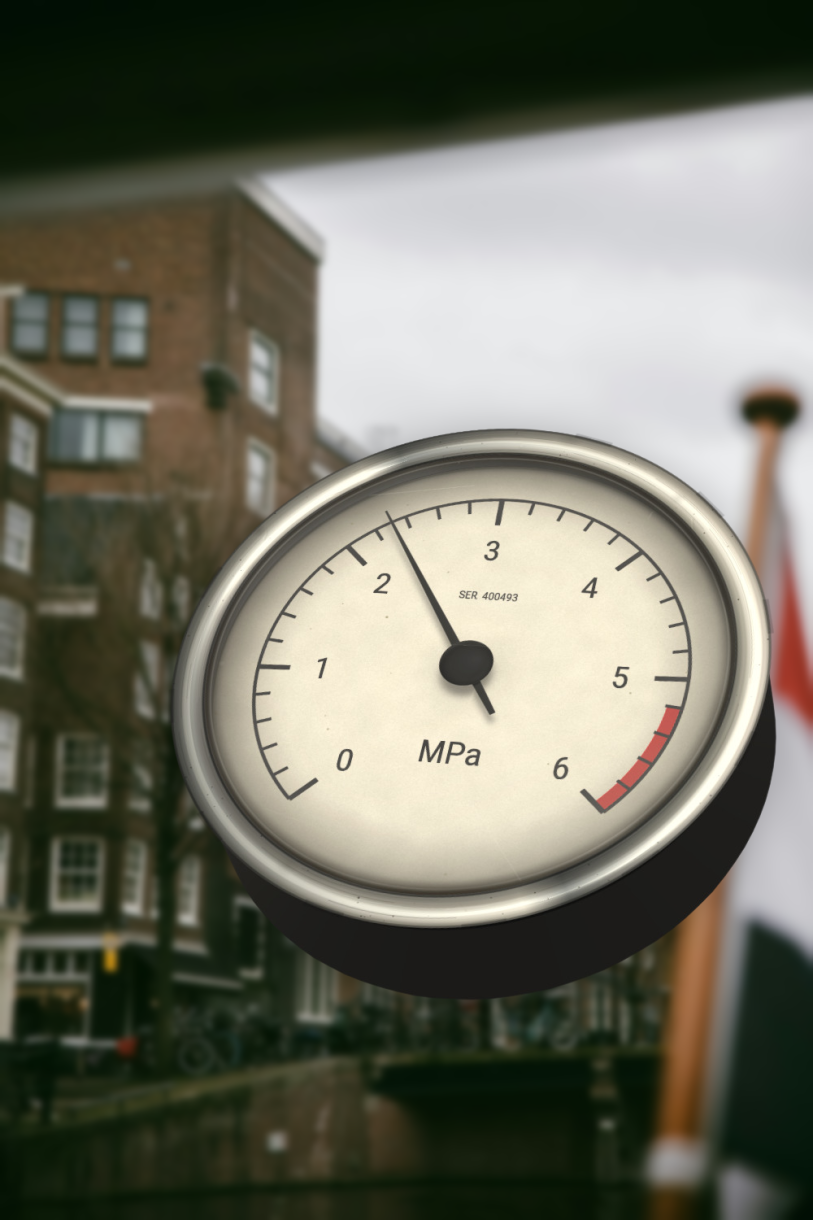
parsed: 2.3 MPa
